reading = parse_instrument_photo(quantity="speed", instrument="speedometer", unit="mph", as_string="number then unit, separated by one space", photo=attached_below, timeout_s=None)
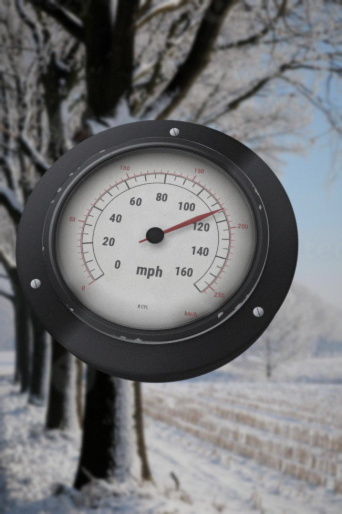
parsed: 115 mph
